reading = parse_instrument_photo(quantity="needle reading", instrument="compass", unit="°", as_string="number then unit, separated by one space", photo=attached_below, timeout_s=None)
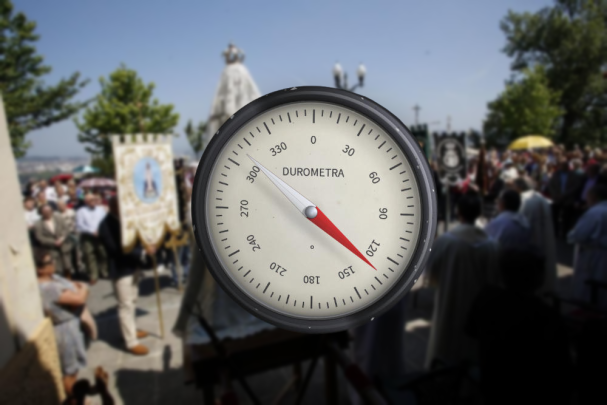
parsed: 130 °
